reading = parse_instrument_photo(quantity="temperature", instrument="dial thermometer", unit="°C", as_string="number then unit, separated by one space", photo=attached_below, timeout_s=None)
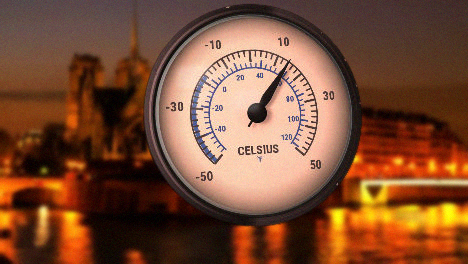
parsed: 14 °C
